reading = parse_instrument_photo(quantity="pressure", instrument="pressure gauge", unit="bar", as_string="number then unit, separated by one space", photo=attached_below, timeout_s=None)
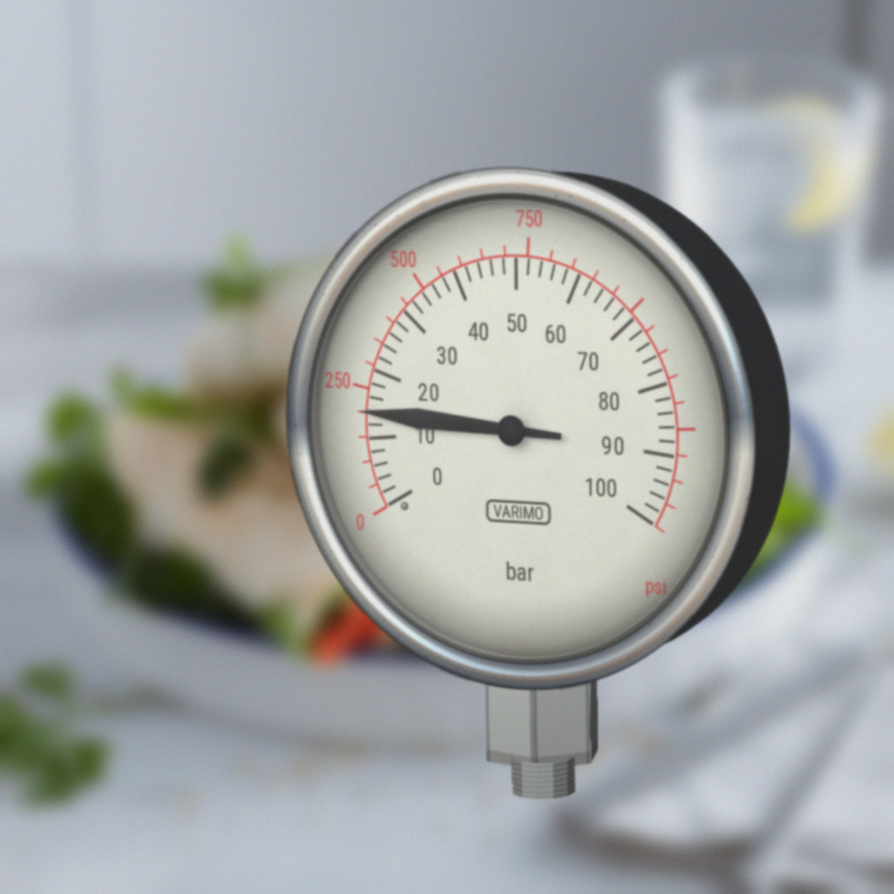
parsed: 14 bar
